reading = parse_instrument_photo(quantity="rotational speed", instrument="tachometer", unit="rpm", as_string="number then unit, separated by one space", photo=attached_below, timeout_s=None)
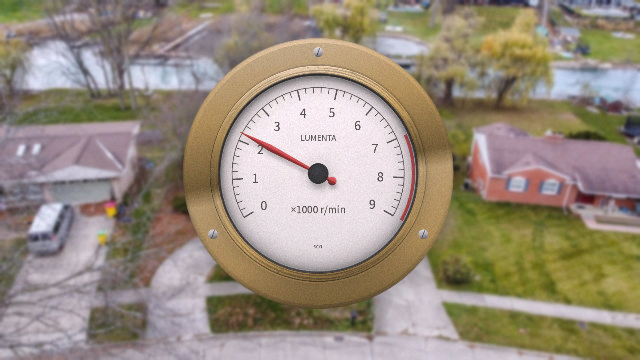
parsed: 2200 rpm
